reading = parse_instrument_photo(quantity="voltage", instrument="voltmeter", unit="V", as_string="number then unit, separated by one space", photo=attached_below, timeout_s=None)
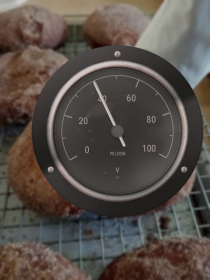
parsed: 40 V
